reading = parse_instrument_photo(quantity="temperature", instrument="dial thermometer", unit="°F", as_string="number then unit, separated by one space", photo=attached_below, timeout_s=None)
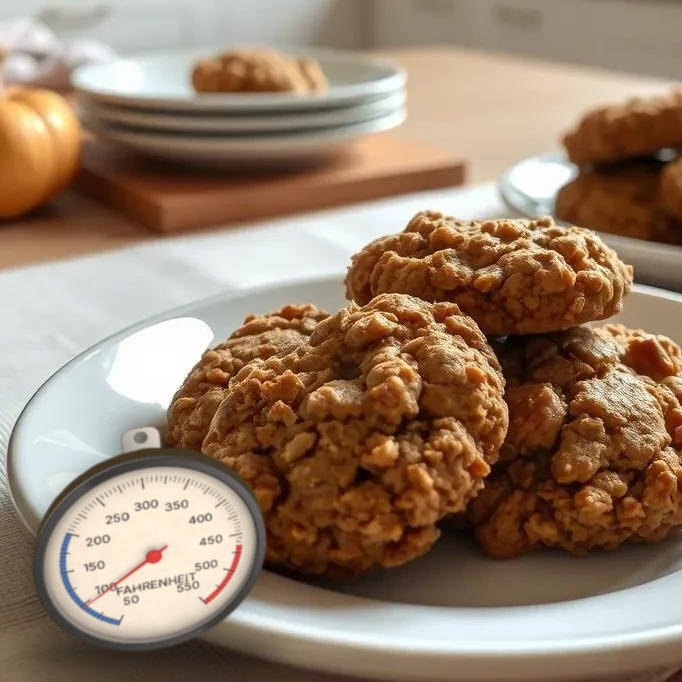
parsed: 100 °F
